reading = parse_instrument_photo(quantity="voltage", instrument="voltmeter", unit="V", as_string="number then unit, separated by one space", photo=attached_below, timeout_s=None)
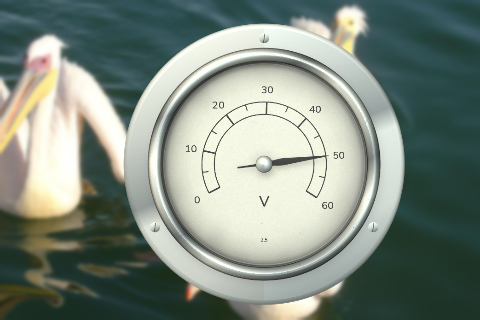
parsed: 50 V
